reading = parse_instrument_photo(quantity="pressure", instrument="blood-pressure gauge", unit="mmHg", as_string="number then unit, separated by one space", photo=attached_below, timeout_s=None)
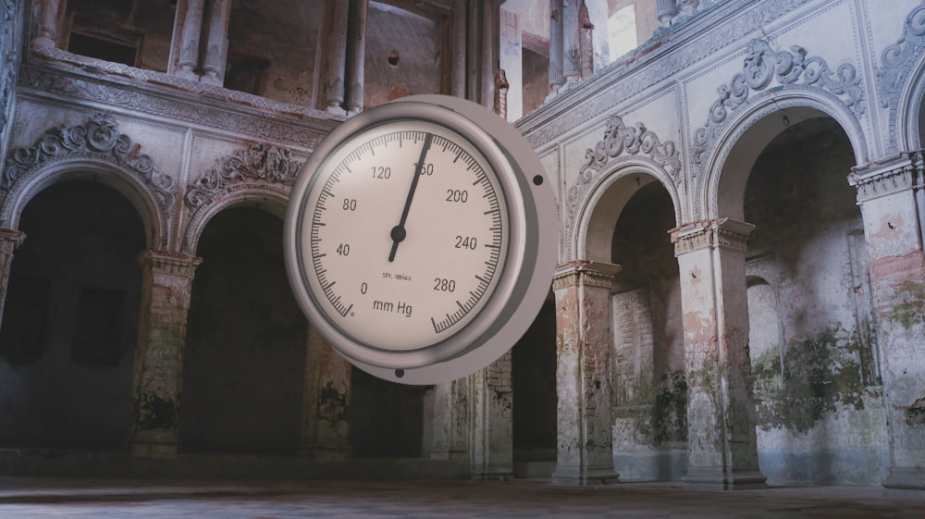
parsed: 160 mmHg
